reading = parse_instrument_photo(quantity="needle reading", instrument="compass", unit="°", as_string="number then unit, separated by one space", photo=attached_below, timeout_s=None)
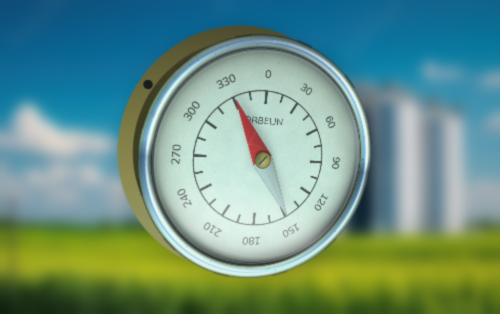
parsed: 330 °
